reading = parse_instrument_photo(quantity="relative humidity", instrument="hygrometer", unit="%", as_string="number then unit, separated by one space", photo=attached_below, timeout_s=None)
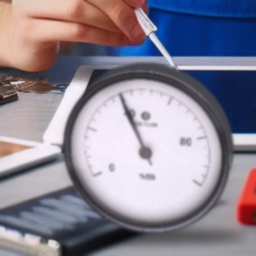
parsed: 40 %
